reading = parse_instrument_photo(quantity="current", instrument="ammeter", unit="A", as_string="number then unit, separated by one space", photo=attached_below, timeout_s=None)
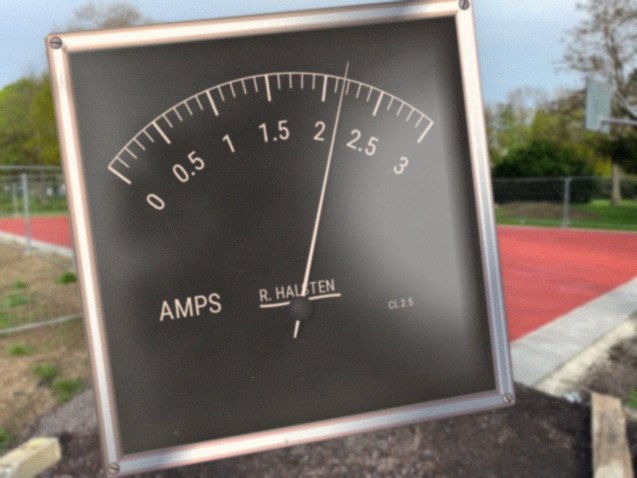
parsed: 2.15 A
